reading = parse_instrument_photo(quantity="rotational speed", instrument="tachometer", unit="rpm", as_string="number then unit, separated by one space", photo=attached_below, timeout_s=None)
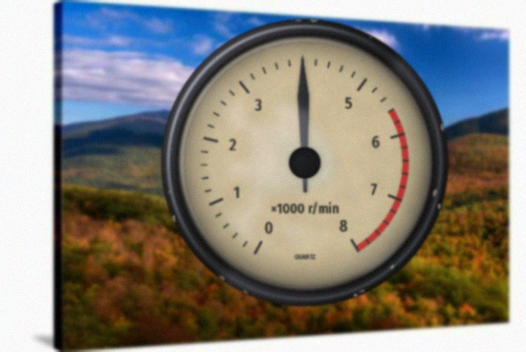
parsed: 4000 rpm
